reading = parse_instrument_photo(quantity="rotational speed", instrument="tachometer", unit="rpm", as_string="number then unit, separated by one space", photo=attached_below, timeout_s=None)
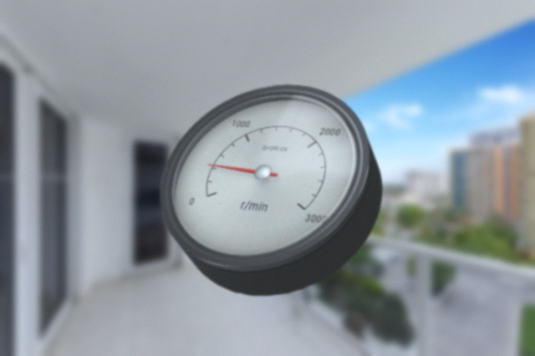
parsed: 400 rpm
